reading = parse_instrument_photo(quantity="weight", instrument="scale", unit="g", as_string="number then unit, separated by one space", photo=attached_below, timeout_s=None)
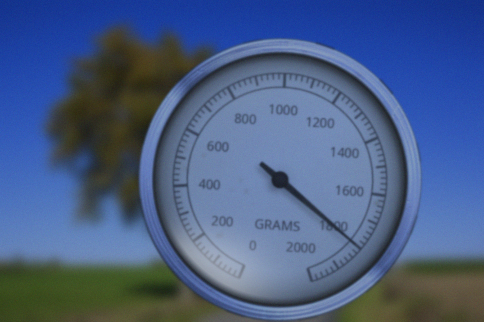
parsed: 1800 g
